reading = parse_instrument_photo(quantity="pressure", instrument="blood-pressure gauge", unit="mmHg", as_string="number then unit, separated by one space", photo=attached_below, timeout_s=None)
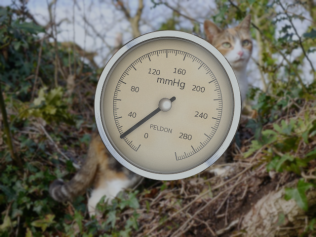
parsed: 20 mmHg
